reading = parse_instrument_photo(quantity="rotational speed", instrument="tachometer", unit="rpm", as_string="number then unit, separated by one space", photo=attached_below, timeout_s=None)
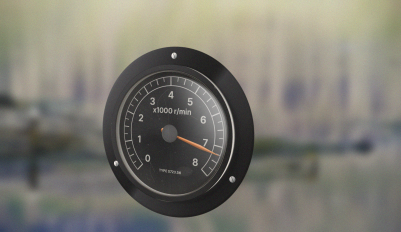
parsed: 7250 rpm
